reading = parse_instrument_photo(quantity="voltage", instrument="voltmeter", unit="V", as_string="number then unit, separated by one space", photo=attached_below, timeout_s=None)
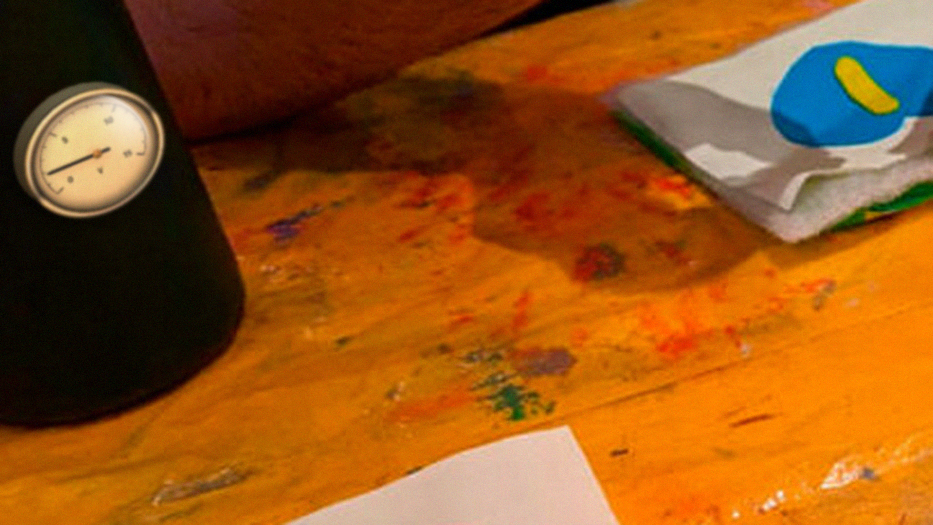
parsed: 2 V
